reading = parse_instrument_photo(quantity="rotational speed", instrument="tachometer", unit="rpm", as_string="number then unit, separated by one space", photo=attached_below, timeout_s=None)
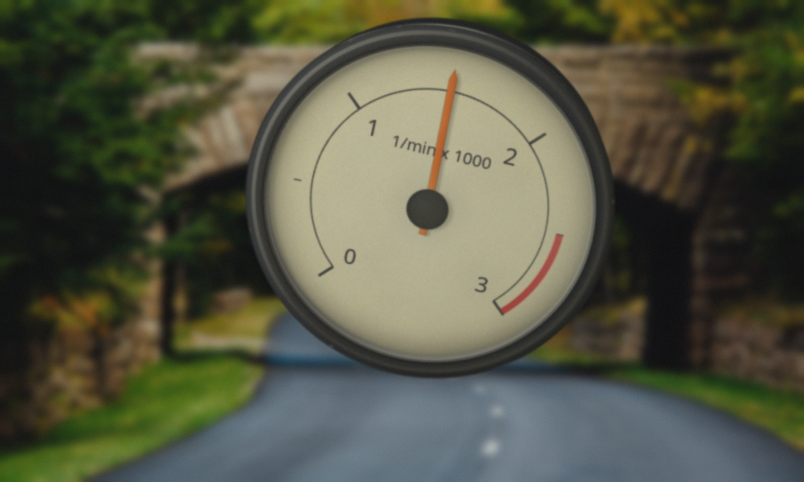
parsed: 1500 rpm
